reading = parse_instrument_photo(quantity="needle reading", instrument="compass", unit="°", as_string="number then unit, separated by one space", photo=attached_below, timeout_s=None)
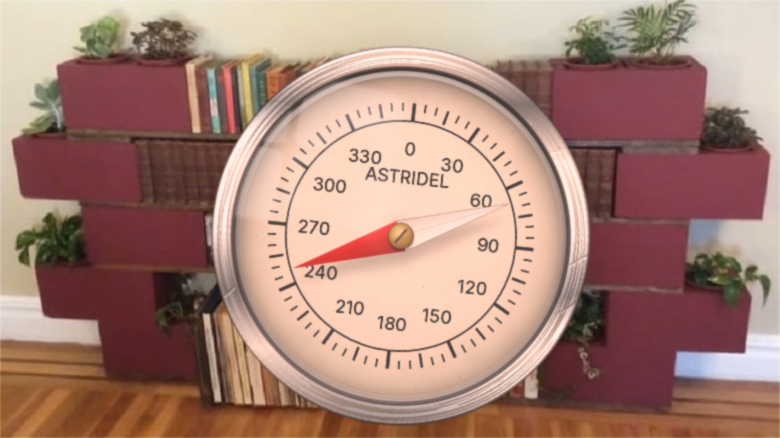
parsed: 247.5 °
